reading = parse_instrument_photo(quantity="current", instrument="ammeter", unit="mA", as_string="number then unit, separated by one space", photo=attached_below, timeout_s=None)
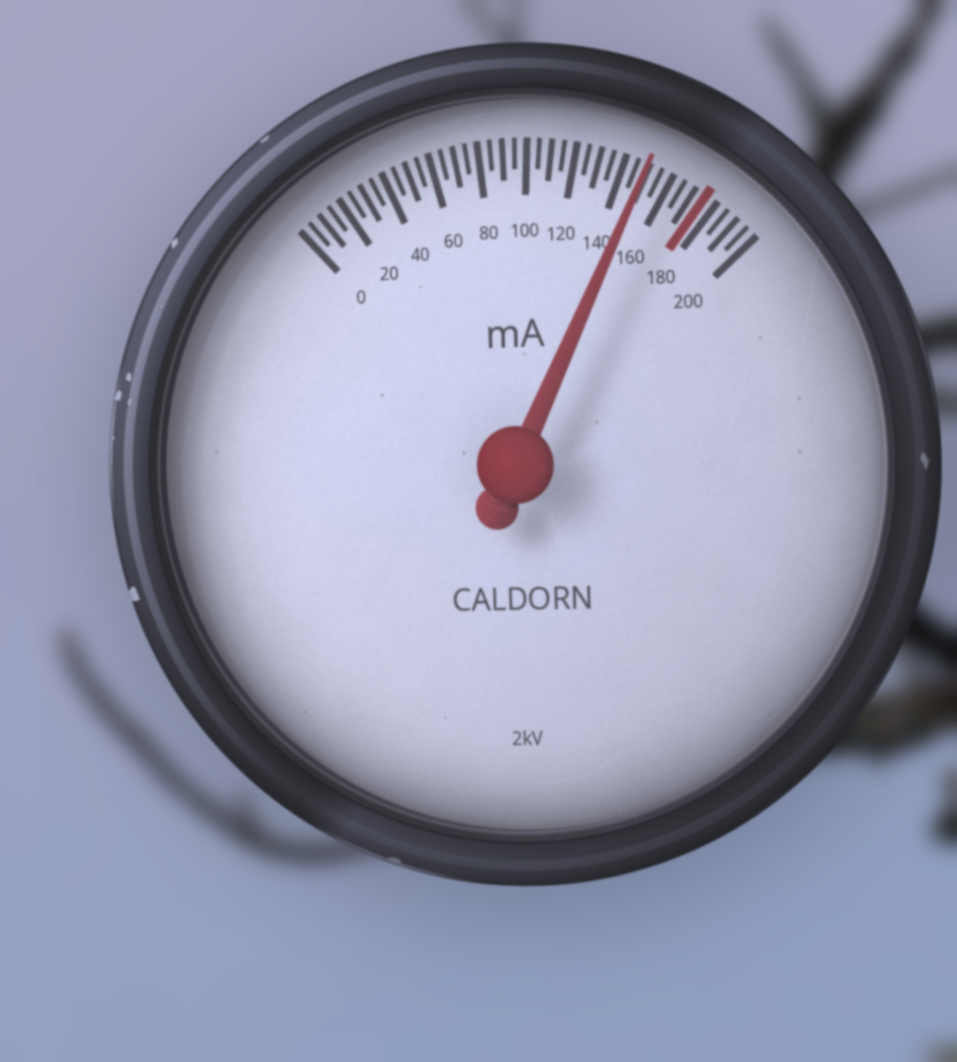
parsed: 150 mA
